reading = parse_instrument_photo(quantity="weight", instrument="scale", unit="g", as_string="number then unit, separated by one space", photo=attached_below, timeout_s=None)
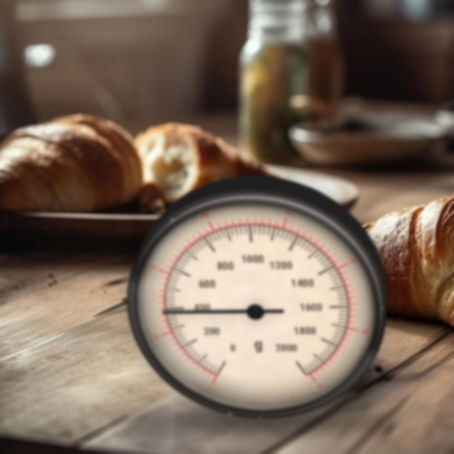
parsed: 400 g
